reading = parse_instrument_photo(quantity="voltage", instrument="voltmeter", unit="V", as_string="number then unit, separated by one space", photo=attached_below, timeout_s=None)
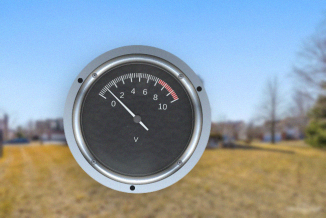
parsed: 1 V
